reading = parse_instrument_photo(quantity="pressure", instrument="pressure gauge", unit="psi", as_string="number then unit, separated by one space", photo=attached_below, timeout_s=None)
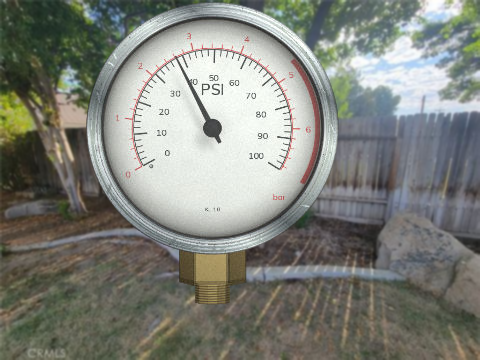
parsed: 38 psi
